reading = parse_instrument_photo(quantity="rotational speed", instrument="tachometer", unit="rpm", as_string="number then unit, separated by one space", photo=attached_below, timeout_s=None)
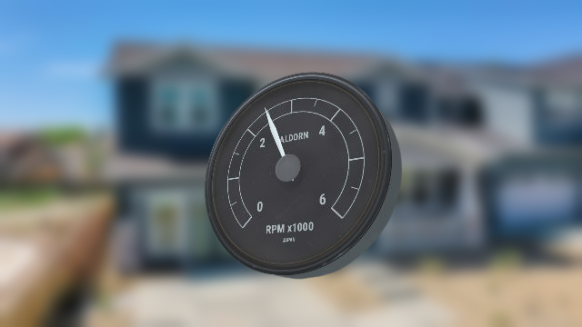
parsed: 2500 rpm
